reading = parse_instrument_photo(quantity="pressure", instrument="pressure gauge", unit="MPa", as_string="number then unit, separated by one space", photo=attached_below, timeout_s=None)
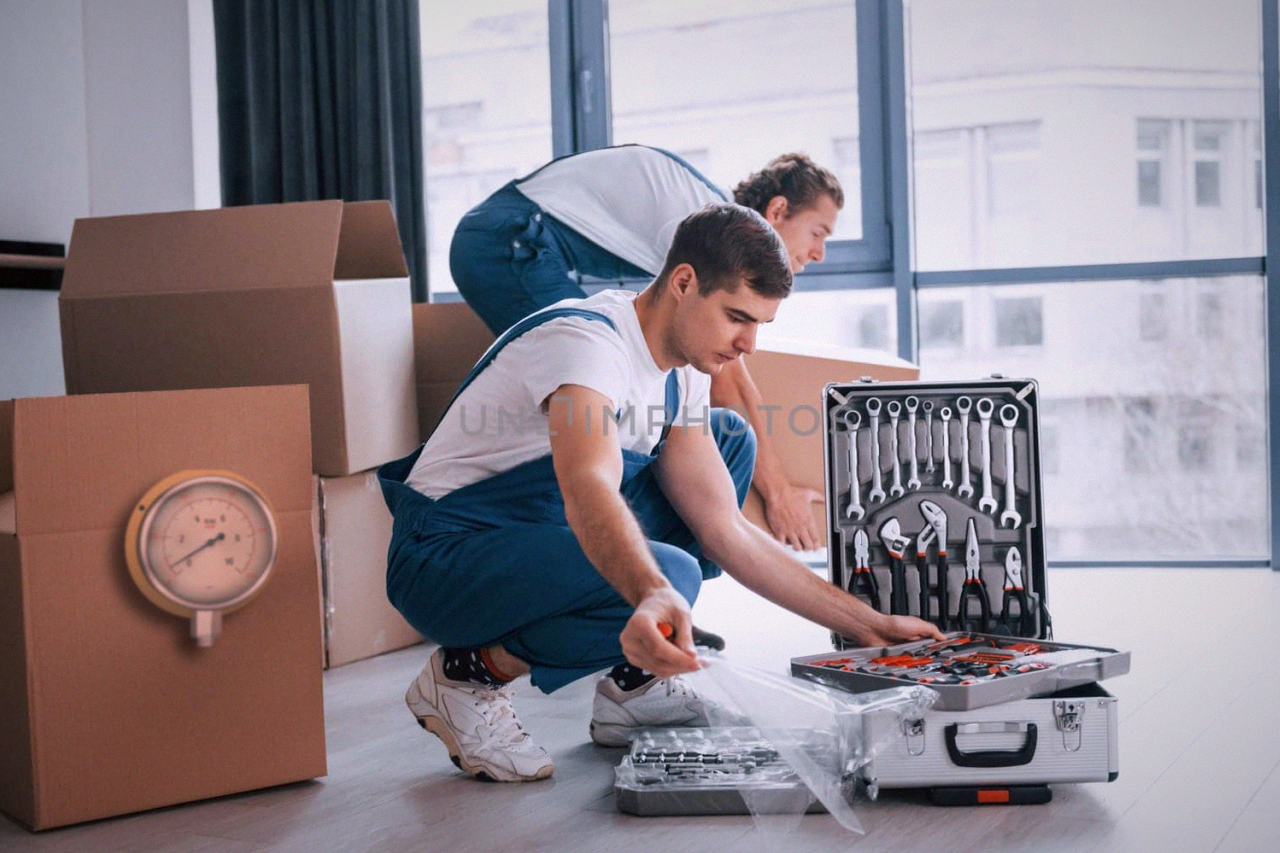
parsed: 0.5 MPa
